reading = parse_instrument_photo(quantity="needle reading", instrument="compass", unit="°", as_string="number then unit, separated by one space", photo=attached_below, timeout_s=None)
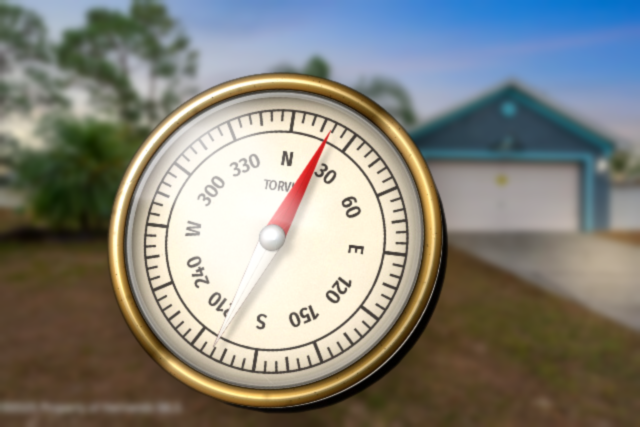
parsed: 20 °
